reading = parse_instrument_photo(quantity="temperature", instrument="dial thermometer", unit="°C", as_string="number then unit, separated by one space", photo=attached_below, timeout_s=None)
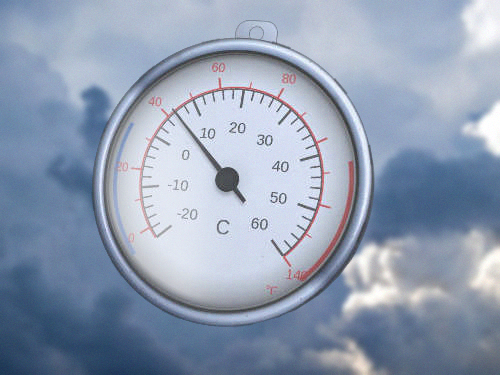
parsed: 6 °C
